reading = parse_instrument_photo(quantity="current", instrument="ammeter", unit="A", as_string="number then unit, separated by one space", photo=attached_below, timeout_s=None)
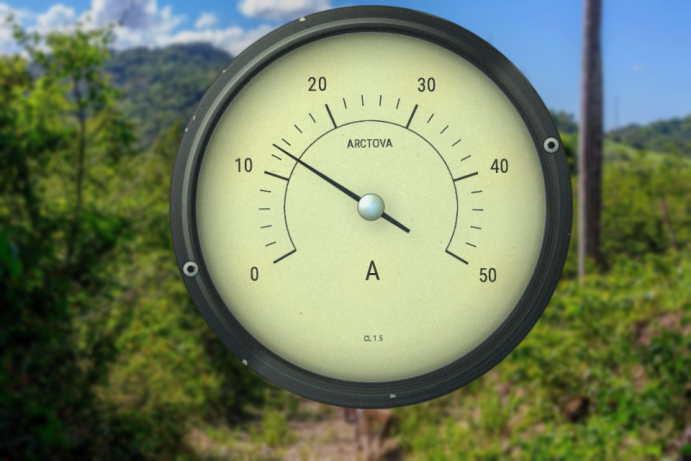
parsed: 13 A
